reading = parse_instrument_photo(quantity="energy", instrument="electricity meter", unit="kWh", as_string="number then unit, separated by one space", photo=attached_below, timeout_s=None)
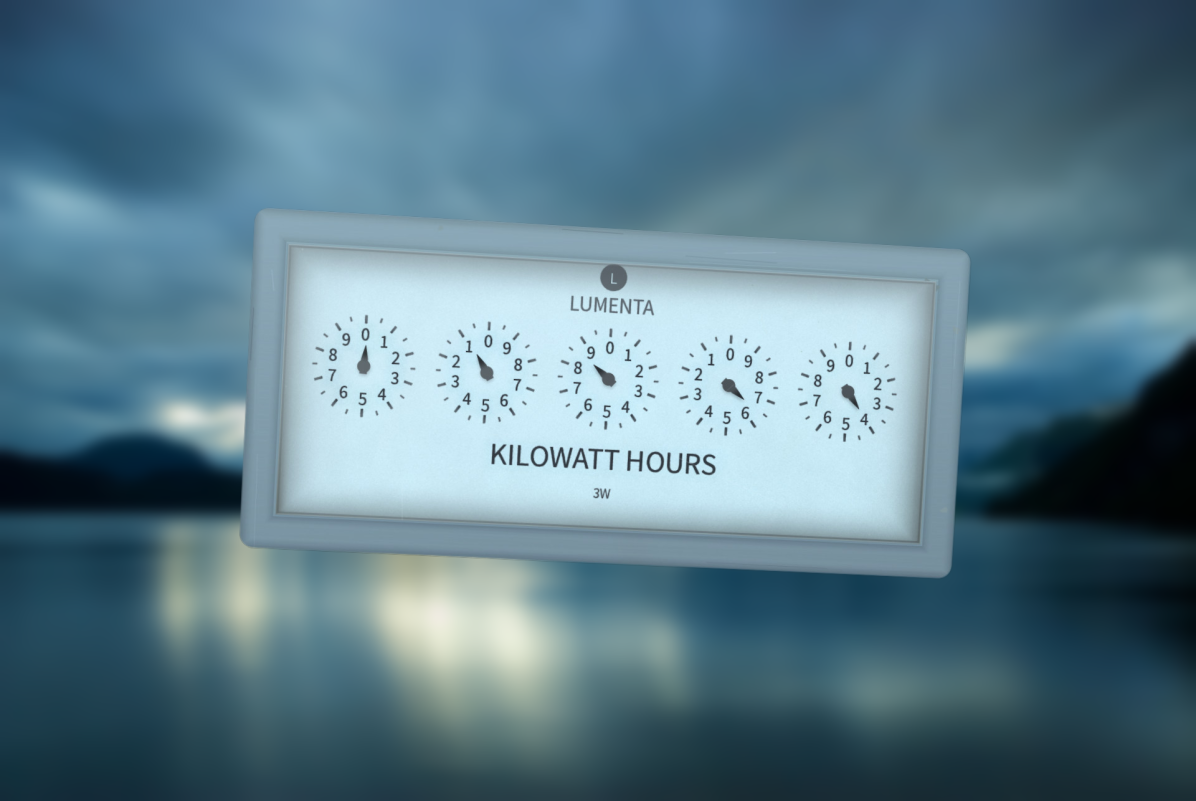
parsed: 864 kWh
